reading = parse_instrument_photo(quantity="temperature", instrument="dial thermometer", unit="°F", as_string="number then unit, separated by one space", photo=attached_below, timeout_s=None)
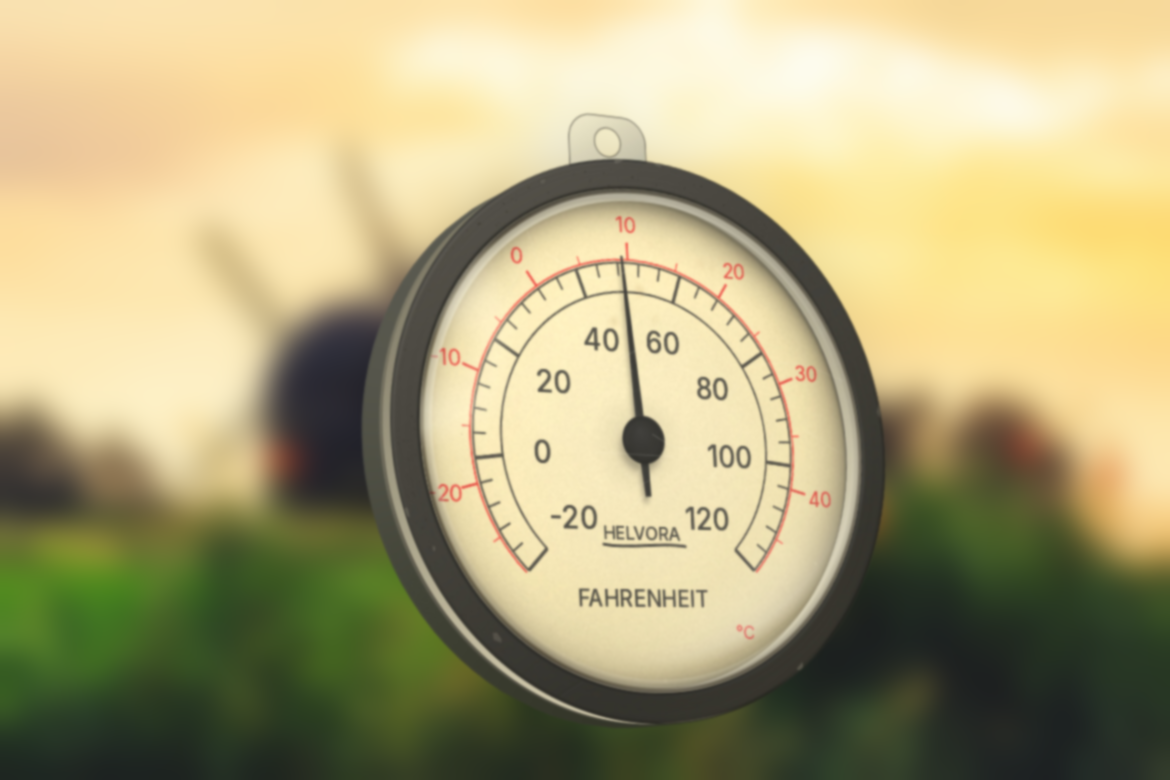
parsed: 48 °F
